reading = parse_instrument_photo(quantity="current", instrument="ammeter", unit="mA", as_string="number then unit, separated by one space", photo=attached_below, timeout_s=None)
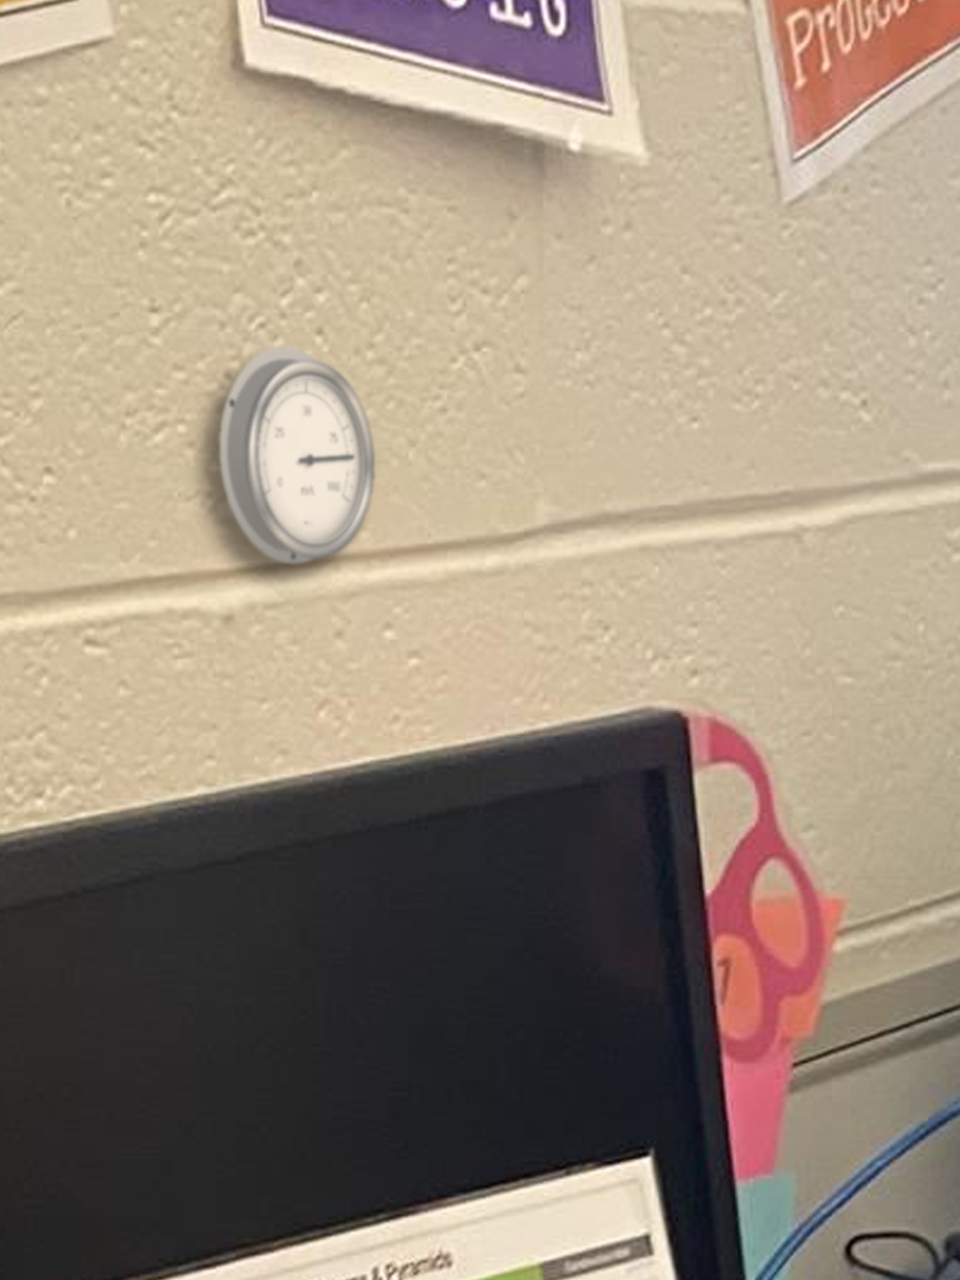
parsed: 85 mA
